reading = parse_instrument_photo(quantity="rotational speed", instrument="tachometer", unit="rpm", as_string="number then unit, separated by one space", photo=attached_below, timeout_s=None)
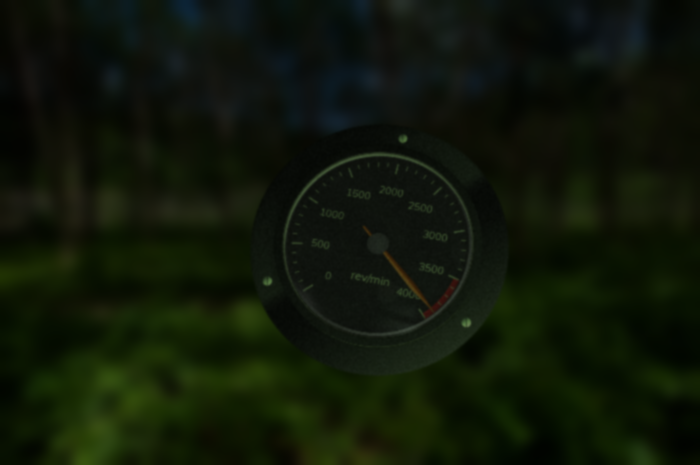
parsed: 3900 rpm
